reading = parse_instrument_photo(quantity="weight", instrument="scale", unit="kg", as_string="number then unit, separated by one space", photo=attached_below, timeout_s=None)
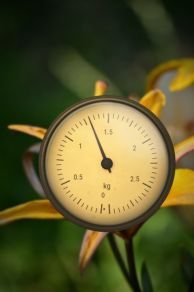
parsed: 1.3 kg
